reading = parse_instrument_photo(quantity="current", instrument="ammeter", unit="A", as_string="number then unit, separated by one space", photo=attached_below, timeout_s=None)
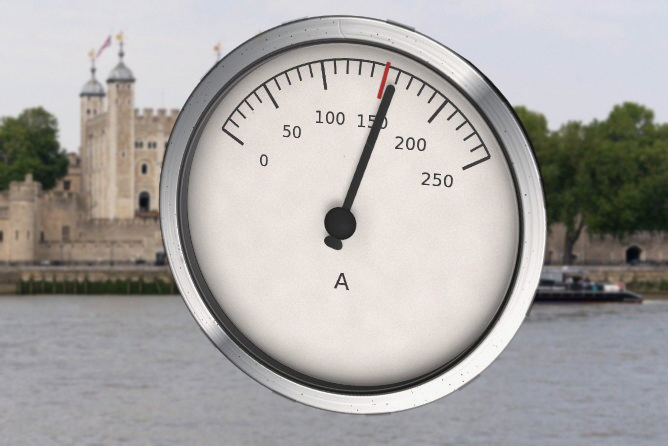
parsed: 160 A
